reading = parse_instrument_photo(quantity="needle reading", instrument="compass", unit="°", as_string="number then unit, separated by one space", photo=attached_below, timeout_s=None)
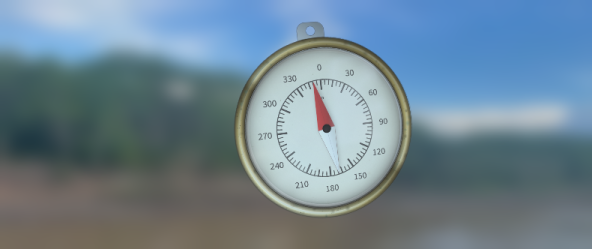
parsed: 350 °
